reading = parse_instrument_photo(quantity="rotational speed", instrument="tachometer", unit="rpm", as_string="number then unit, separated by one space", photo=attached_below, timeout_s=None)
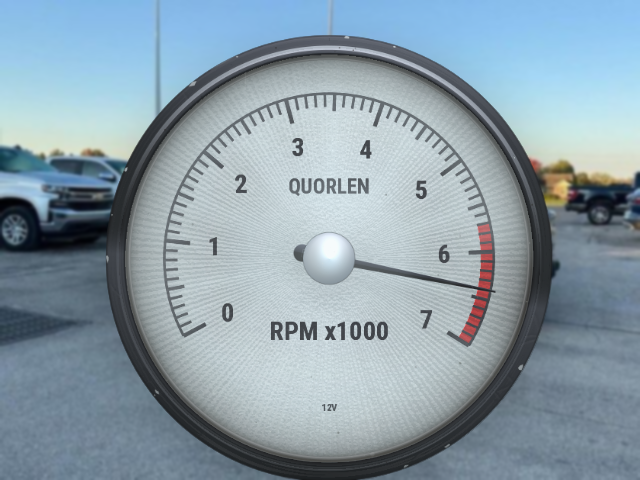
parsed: 6400 rpm
